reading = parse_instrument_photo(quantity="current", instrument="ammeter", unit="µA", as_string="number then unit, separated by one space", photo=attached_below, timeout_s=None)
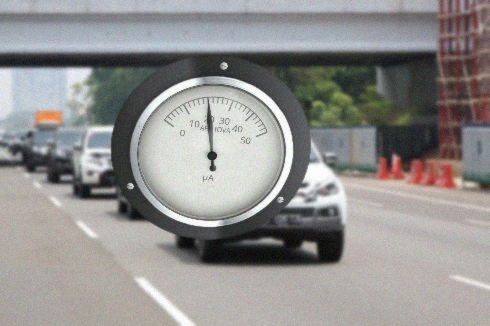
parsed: 20 µA
